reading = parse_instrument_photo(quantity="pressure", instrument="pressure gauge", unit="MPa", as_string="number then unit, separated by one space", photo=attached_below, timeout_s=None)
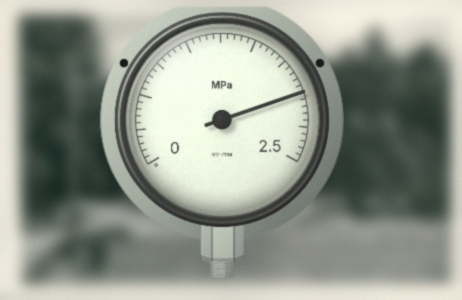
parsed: 2 MPa
